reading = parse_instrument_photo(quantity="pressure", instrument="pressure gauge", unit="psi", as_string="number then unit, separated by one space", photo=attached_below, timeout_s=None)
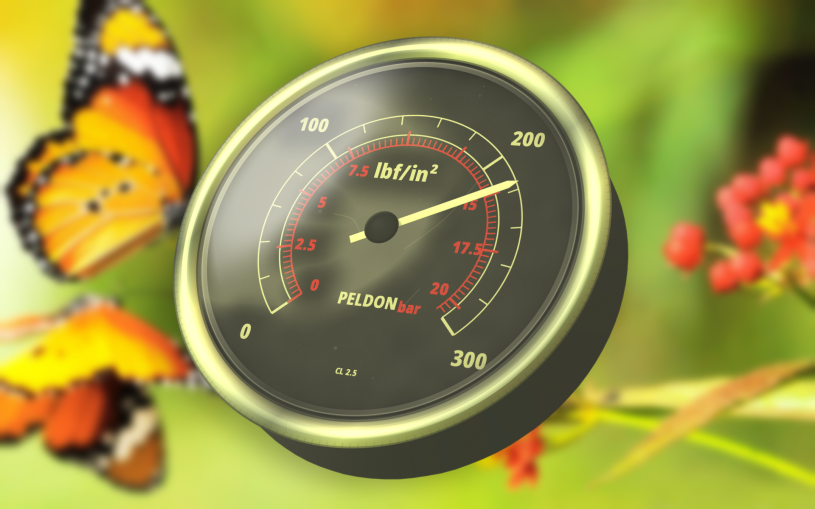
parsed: 220 psi
